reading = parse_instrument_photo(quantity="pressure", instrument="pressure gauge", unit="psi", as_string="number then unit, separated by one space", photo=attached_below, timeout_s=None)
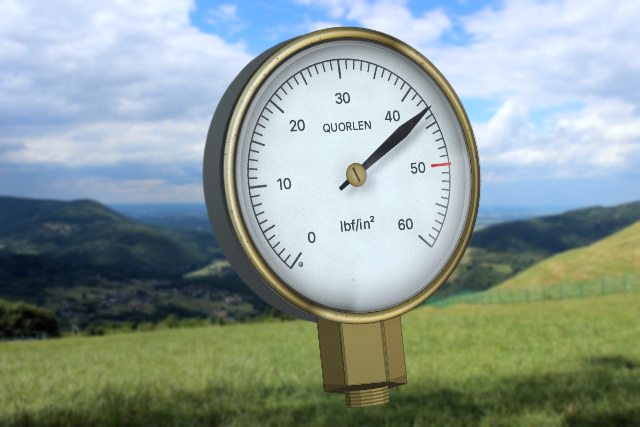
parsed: 43 psi
